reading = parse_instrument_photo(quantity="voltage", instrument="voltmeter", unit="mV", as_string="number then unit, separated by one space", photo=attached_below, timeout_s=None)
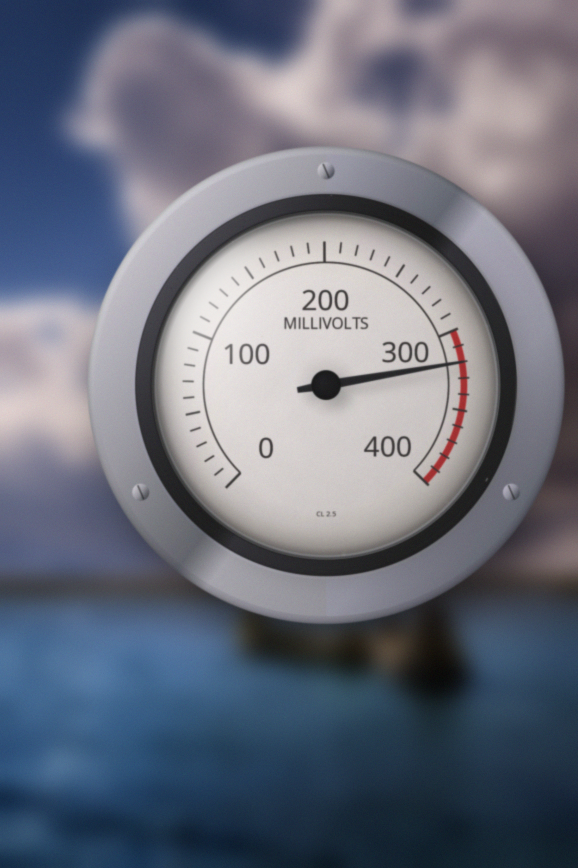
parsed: 320 mV
